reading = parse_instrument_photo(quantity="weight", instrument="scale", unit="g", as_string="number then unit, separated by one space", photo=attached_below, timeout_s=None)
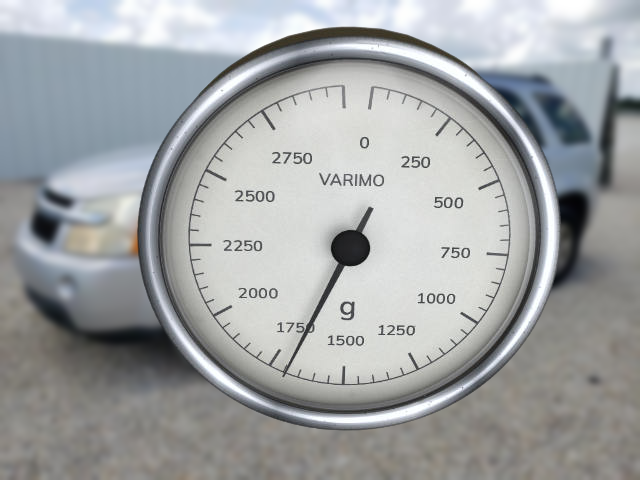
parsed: 1700 g
